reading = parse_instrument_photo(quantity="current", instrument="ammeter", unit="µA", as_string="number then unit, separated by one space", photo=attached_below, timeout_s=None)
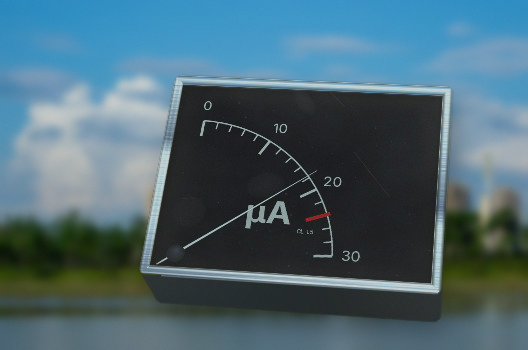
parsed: 18 µA
